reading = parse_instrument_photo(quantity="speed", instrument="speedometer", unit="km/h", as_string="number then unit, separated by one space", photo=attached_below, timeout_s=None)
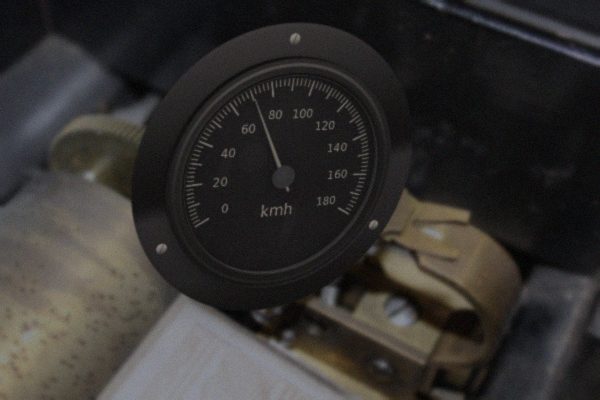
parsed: 70 km/h
